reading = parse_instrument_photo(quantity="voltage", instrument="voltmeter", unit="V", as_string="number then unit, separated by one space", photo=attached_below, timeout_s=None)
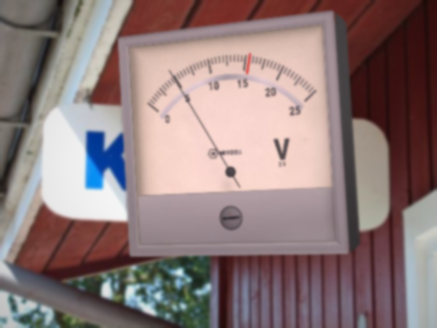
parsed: 5 V
